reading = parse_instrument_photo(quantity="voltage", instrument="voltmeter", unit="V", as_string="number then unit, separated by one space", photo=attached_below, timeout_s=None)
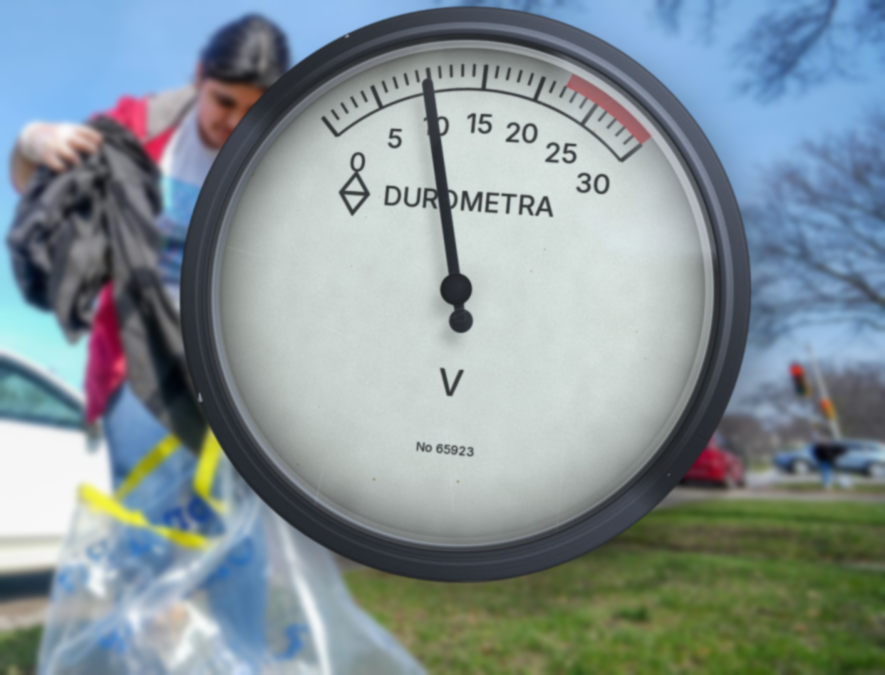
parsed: 10 V
